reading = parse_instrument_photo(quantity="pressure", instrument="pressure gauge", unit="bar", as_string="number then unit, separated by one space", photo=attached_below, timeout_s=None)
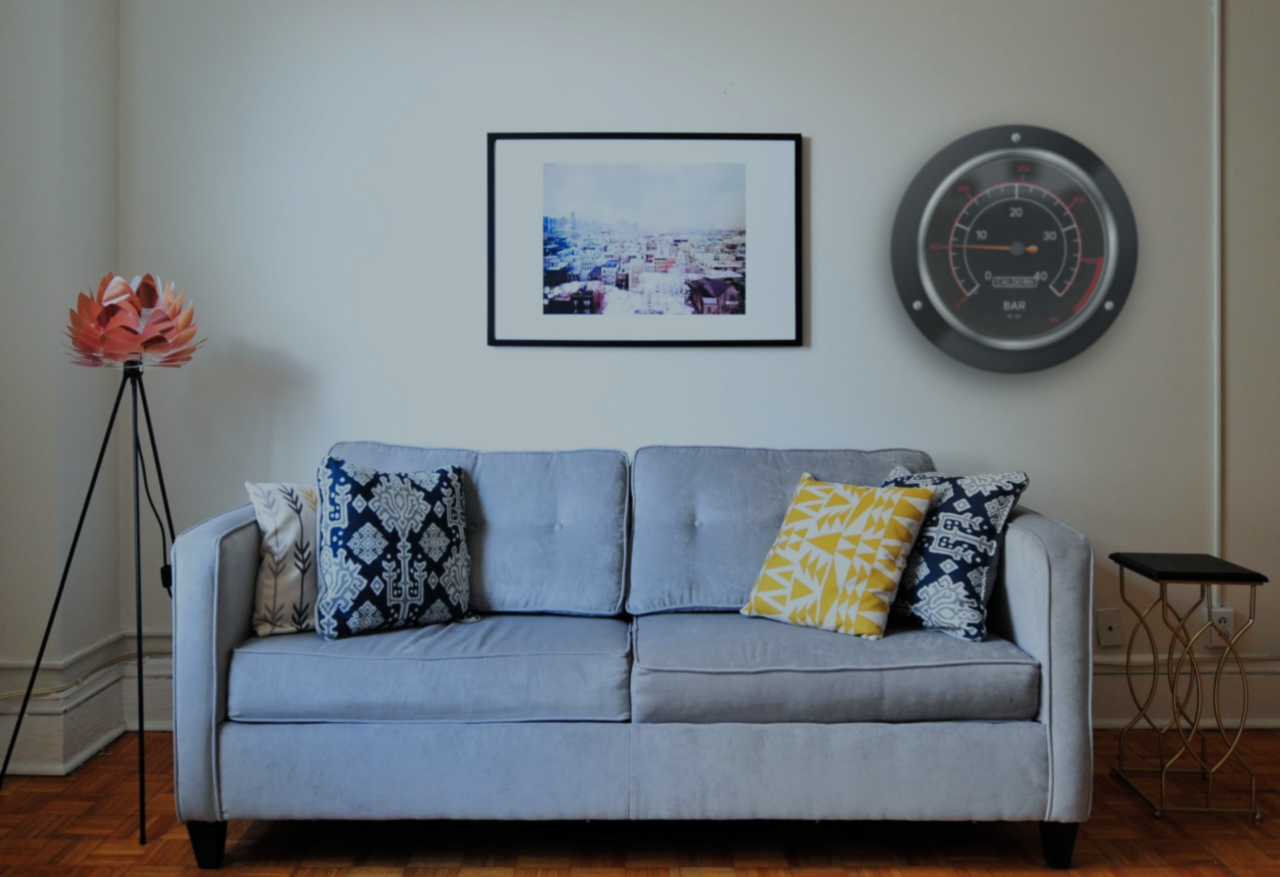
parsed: 7 bar
